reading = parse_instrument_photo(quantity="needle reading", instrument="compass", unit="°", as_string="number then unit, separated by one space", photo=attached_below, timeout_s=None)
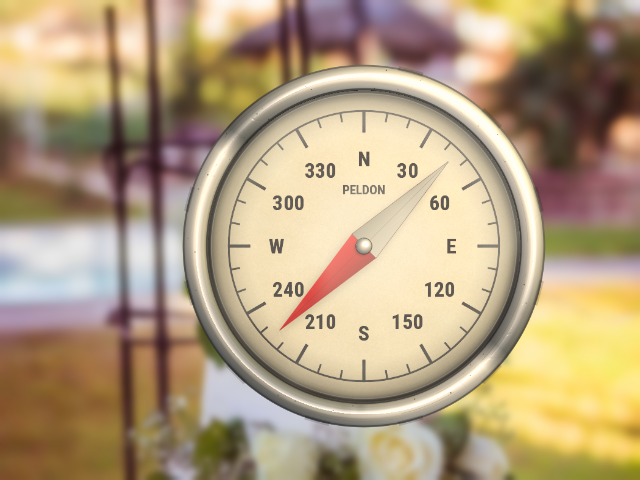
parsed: 225 °
